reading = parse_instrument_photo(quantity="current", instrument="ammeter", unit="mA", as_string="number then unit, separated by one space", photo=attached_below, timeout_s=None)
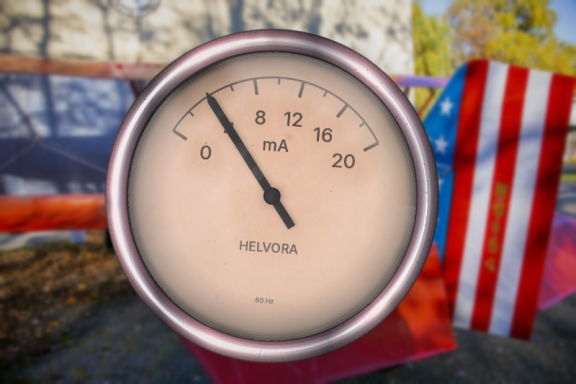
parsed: 4 mA
